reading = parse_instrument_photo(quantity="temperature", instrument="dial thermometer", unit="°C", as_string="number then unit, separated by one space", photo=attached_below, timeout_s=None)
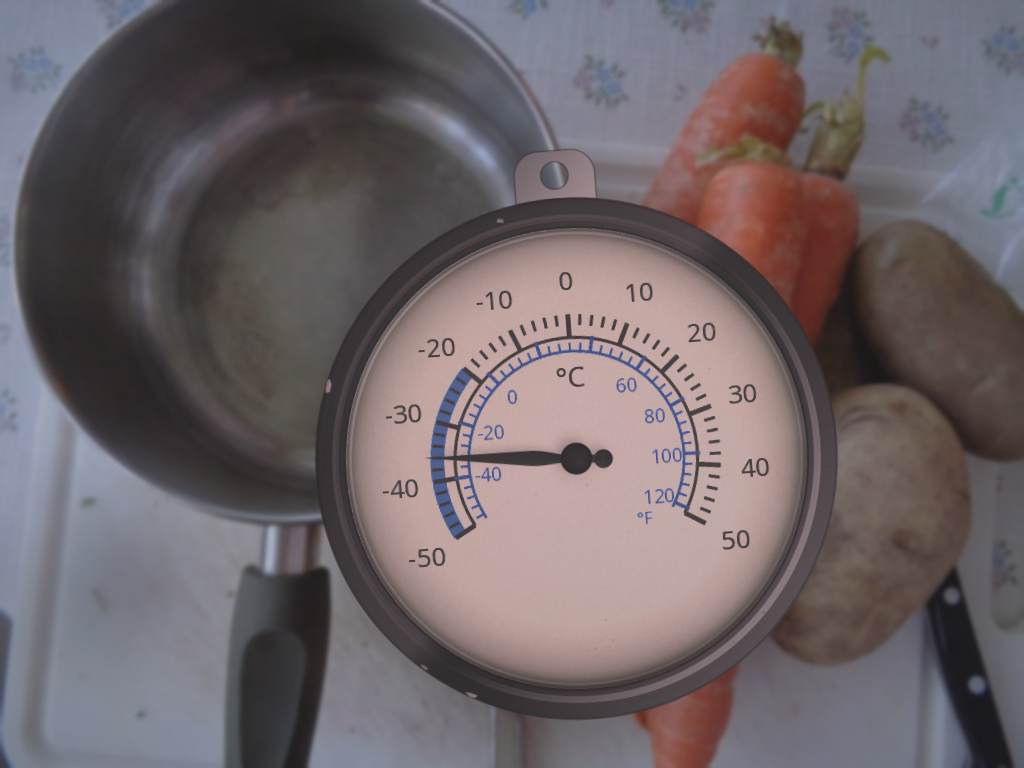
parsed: -36 °C
